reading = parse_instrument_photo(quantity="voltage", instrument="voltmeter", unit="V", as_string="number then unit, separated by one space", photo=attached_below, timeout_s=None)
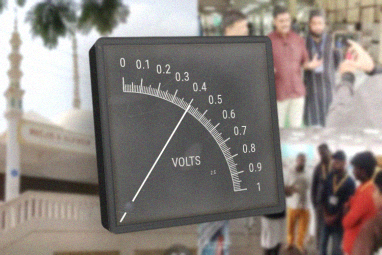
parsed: 0.4 V
